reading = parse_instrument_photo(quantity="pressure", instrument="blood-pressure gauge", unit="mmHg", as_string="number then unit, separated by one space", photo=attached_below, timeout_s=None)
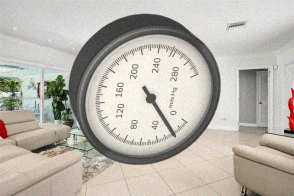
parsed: 20 mmHg
